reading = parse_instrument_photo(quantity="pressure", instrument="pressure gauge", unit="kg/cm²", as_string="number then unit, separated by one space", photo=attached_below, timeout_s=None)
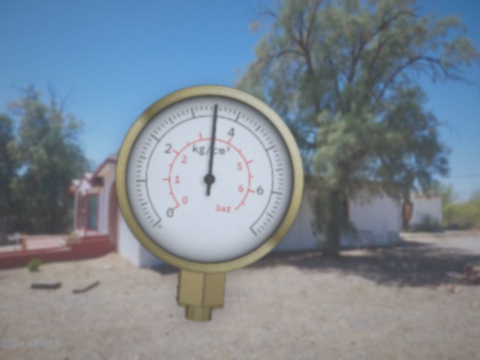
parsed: 3.5 kg/cm²
